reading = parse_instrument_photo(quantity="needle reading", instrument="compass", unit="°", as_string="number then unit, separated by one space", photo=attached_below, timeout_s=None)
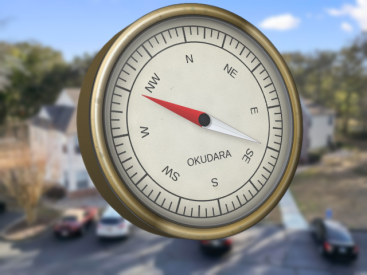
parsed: 300 °
